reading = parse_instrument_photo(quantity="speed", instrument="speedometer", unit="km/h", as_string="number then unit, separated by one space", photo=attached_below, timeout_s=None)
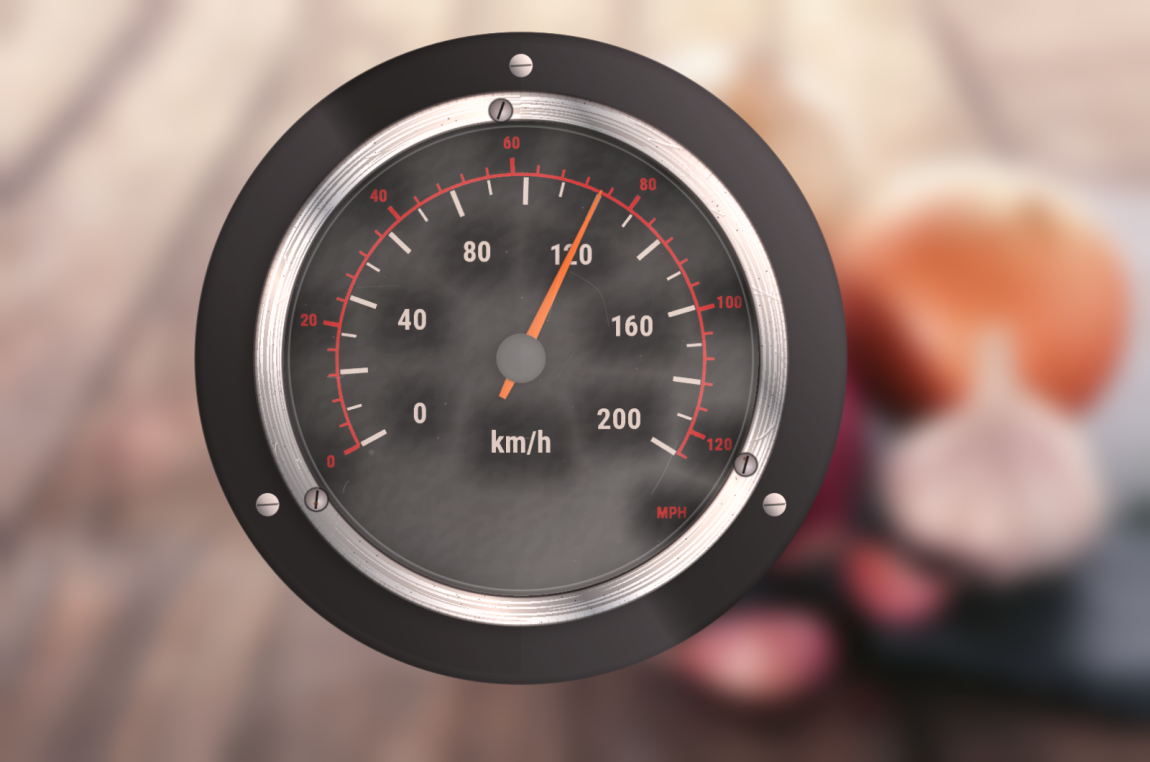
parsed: 120 km/h
